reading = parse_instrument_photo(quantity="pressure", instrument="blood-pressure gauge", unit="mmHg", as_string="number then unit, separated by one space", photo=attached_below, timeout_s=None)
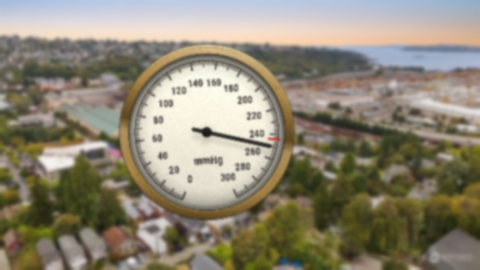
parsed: 250 mmHg
